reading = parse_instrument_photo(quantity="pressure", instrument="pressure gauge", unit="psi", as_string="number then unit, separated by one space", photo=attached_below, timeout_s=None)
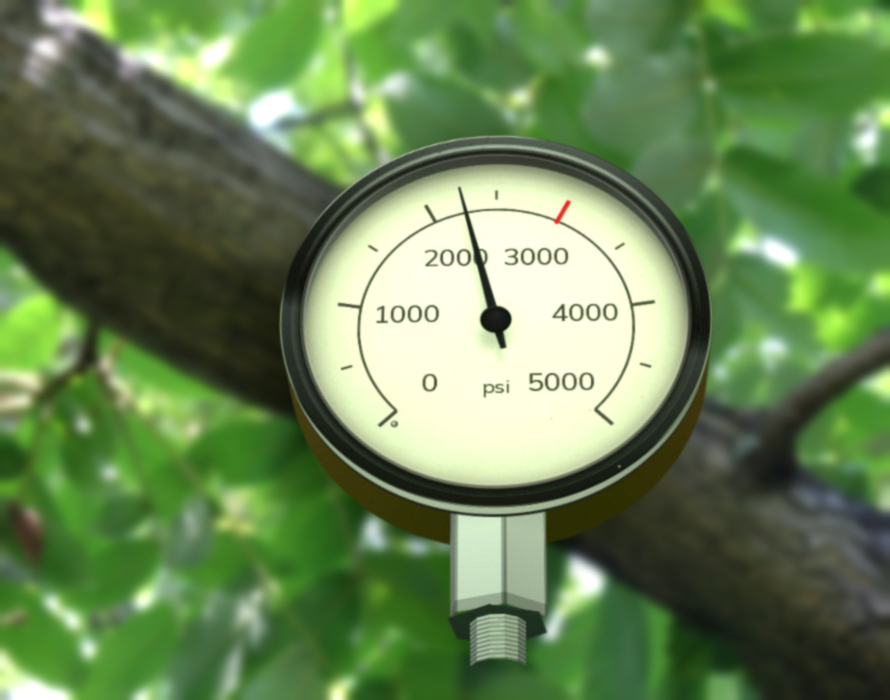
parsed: 2250 psi
